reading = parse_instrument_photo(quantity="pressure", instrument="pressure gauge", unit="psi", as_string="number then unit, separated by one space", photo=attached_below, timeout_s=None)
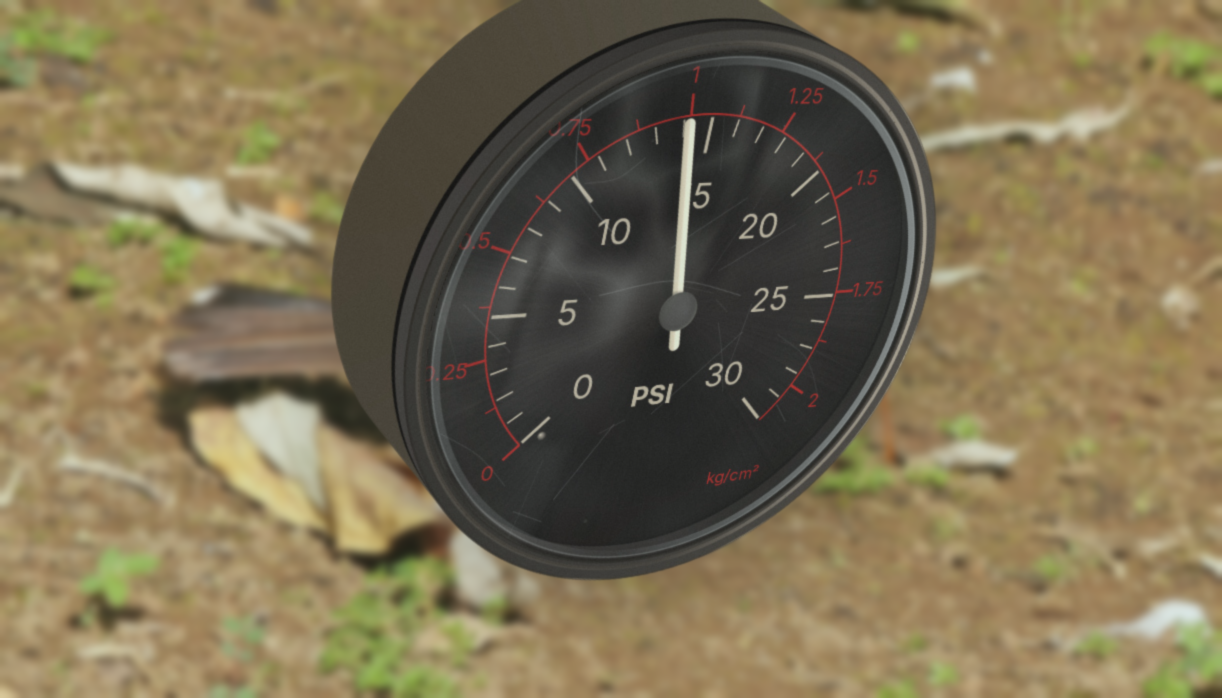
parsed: 14 psi
